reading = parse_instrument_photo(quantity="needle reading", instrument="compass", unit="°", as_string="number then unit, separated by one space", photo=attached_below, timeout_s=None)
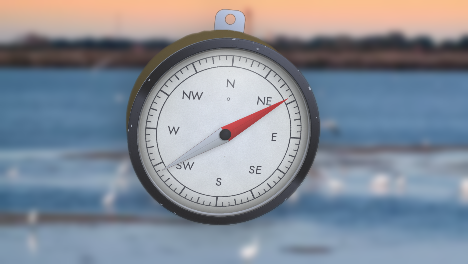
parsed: 55 °
